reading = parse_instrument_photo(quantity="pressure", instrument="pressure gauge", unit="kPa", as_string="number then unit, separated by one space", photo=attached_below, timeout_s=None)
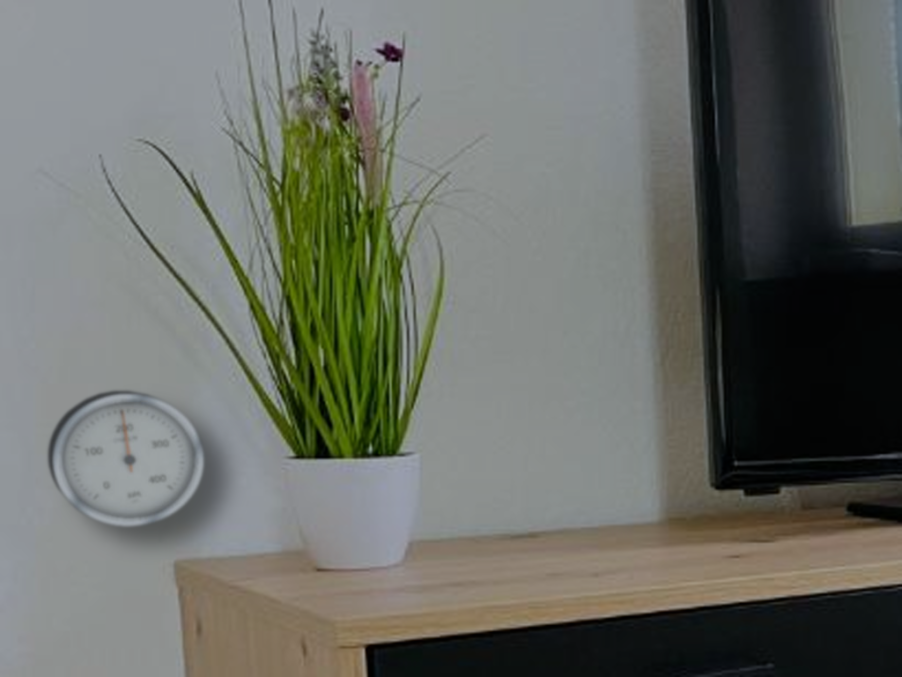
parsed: 200 kPa
